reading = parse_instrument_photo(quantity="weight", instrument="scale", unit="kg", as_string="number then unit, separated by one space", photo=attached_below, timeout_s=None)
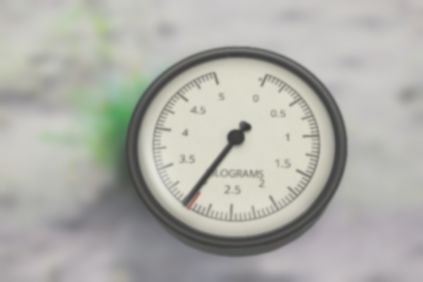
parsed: 3 kg
